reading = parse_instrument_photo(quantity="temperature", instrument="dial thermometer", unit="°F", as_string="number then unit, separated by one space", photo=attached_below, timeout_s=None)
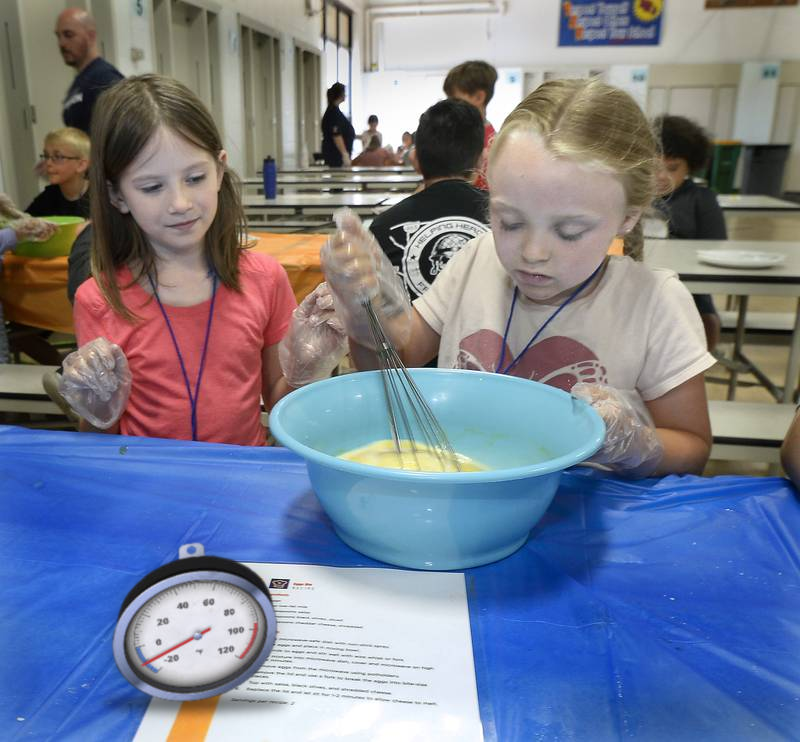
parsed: -10 °F
